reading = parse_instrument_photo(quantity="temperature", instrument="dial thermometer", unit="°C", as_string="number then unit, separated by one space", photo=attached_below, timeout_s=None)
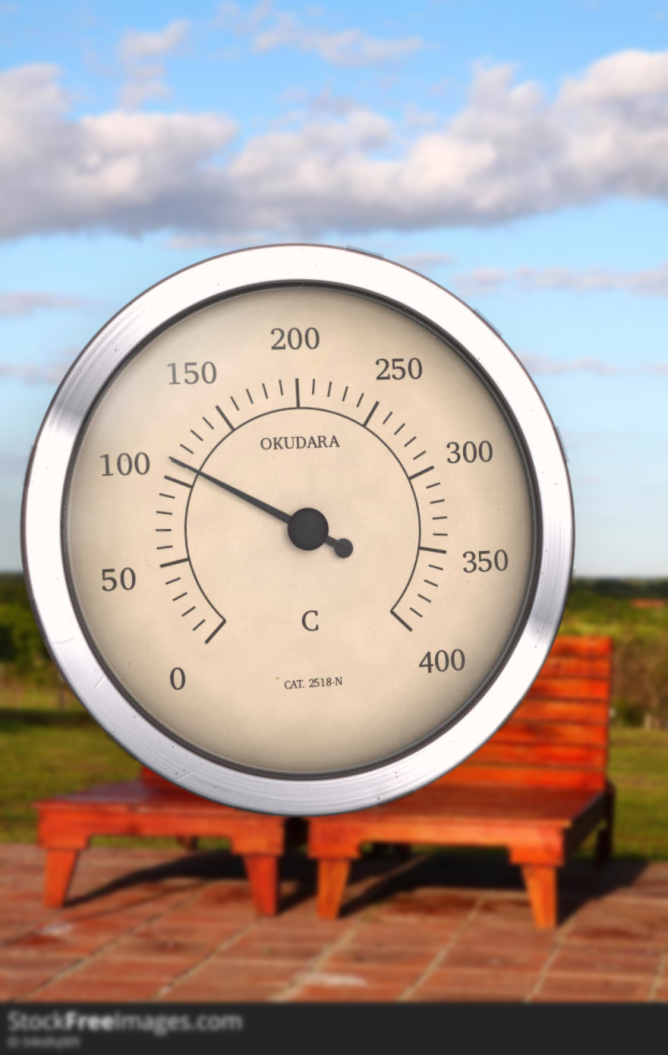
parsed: 110 °C
